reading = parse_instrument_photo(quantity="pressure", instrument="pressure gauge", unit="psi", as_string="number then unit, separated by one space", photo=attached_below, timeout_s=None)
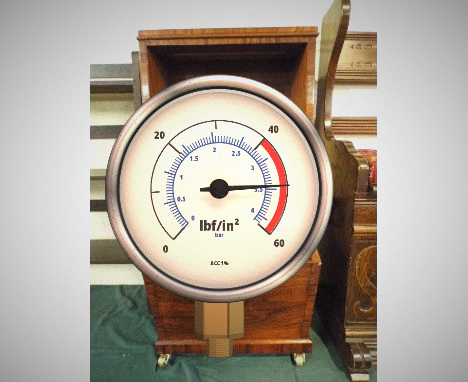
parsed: 50 psi
